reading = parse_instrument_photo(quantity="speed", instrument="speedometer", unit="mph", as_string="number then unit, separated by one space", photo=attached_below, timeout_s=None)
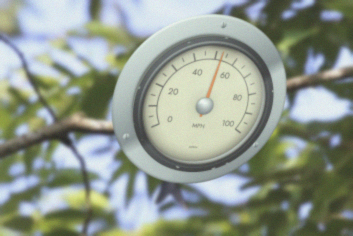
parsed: 52.5 mph
